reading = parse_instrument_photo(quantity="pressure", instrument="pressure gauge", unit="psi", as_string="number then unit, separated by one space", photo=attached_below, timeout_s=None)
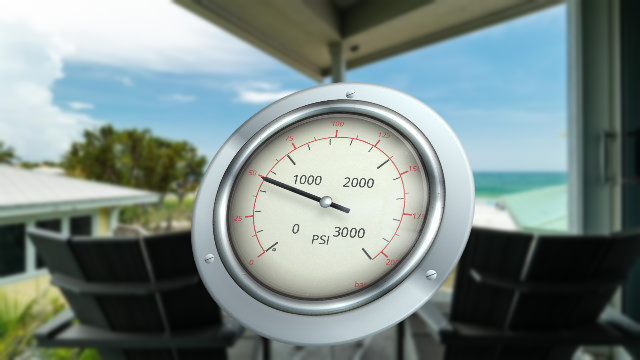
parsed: 700 psi
